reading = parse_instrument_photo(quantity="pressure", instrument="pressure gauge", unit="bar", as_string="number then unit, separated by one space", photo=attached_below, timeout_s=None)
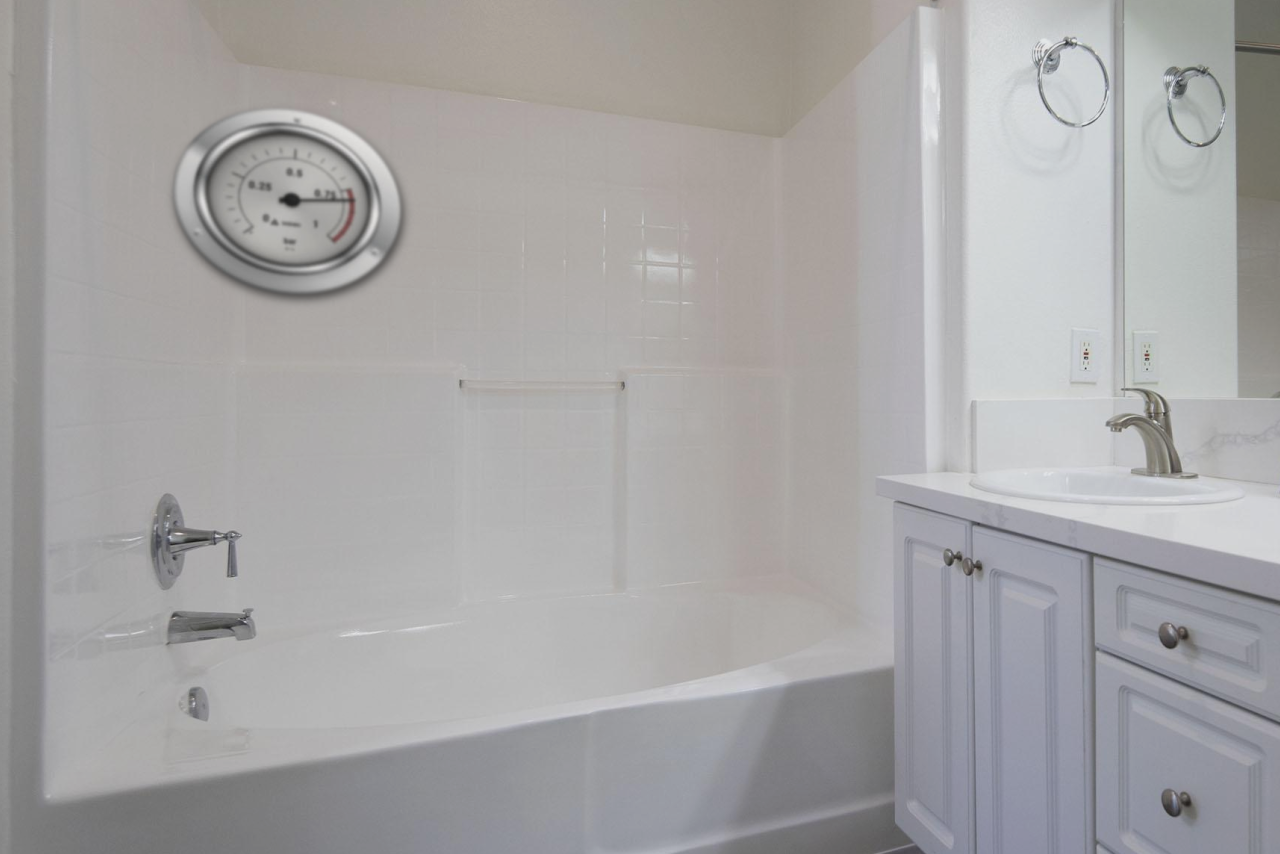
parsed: 0.8 bar
